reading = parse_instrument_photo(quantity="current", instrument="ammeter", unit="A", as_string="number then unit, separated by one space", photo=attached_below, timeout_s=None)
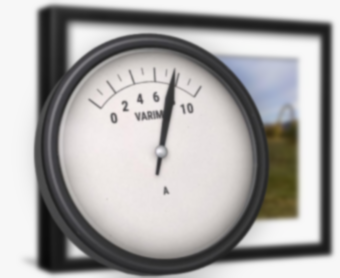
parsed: 7.5 A
